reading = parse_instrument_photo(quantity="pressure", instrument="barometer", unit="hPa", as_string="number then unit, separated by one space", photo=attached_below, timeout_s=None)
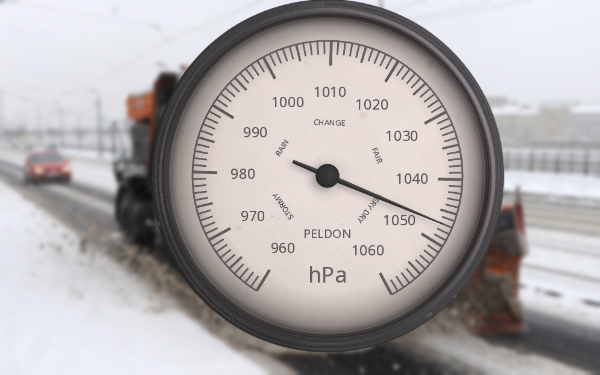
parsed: 1047 hPa
